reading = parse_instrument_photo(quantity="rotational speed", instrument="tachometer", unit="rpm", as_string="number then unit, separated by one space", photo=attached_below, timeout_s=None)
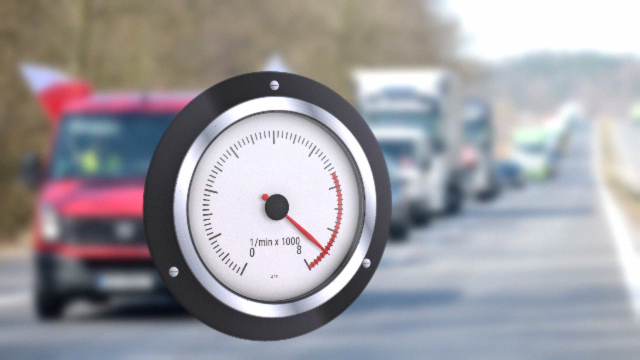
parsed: 7500 rpm
